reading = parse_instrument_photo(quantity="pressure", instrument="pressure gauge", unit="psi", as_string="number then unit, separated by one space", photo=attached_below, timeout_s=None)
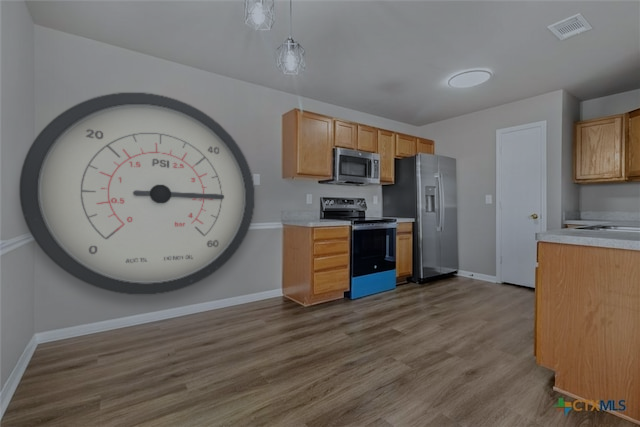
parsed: 50 psi
